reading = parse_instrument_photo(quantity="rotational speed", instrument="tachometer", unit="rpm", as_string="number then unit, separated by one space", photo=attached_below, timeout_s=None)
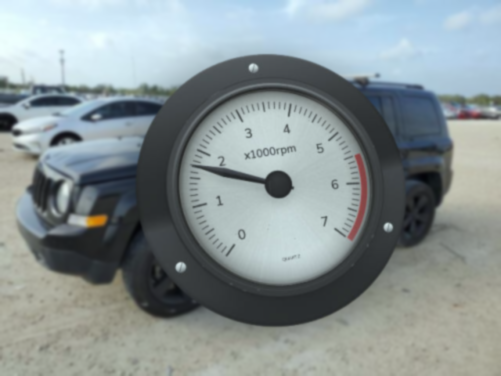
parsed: 1700 rpm
